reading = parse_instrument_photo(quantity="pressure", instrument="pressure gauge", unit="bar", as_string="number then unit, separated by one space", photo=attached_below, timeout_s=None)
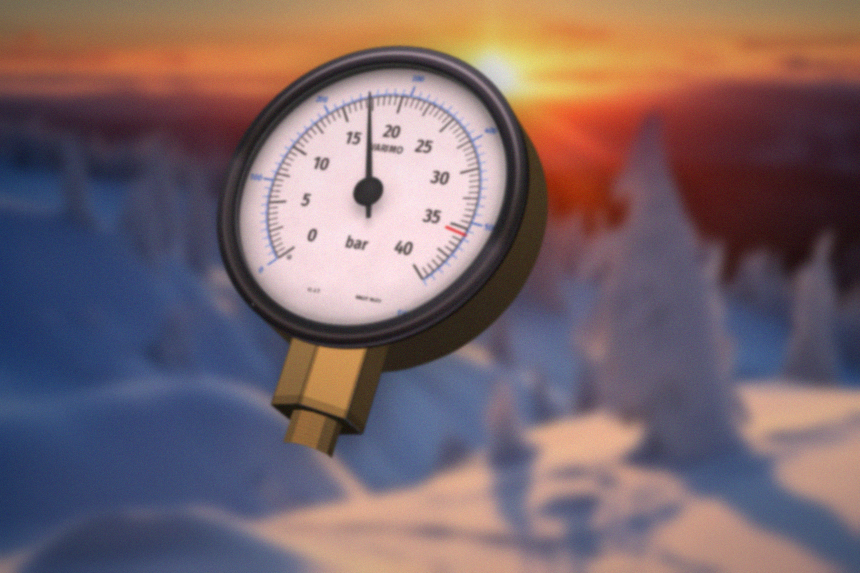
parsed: 17.5 bar
